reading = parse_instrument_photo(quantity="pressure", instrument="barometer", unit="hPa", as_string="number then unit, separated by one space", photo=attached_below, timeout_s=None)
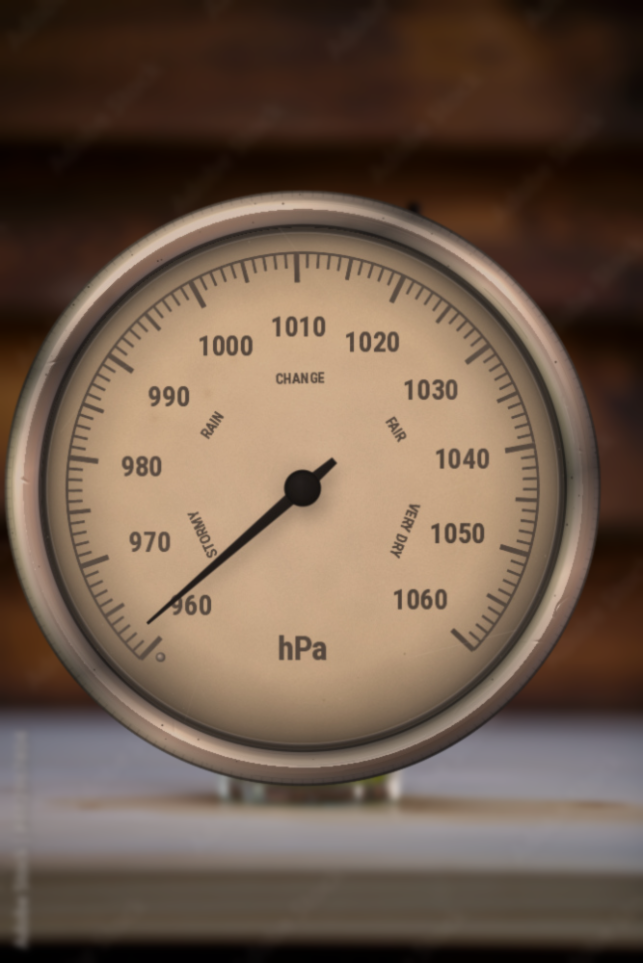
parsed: 962 hPa
